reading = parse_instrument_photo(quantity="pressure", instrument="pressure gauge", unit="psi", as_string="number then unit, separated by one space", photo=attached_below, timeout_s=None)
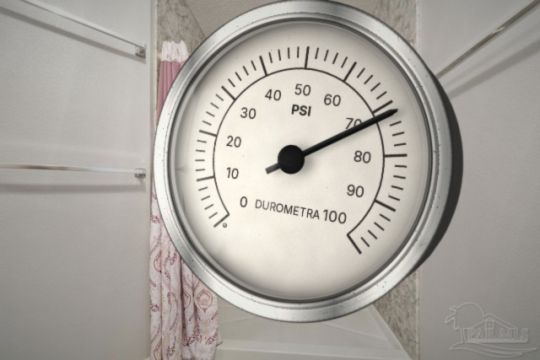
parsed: 72 psi
